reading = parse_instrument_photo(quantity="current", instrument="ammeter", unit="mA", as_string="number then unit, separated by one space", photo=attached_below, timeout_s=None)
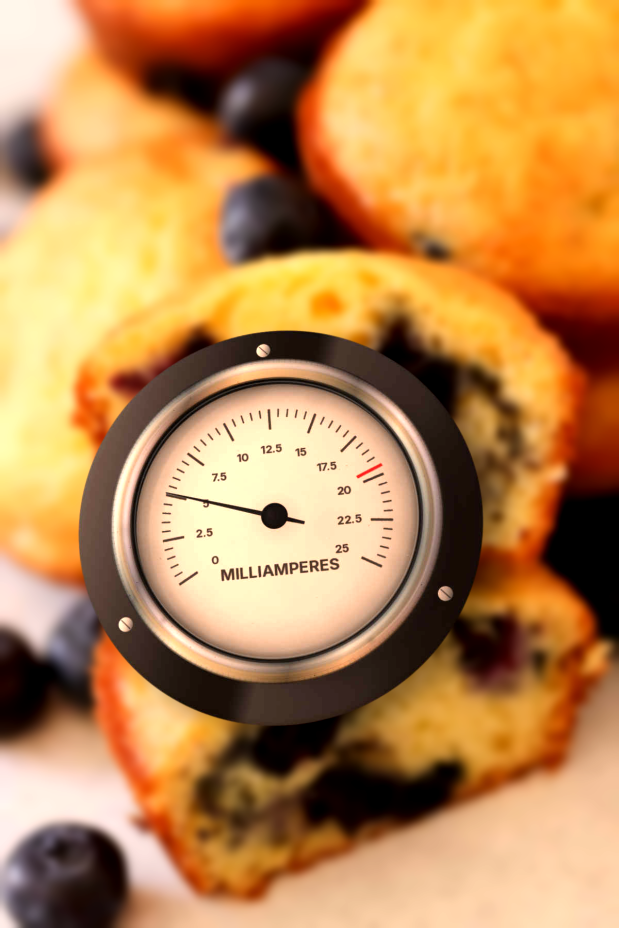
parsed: 5 mA
